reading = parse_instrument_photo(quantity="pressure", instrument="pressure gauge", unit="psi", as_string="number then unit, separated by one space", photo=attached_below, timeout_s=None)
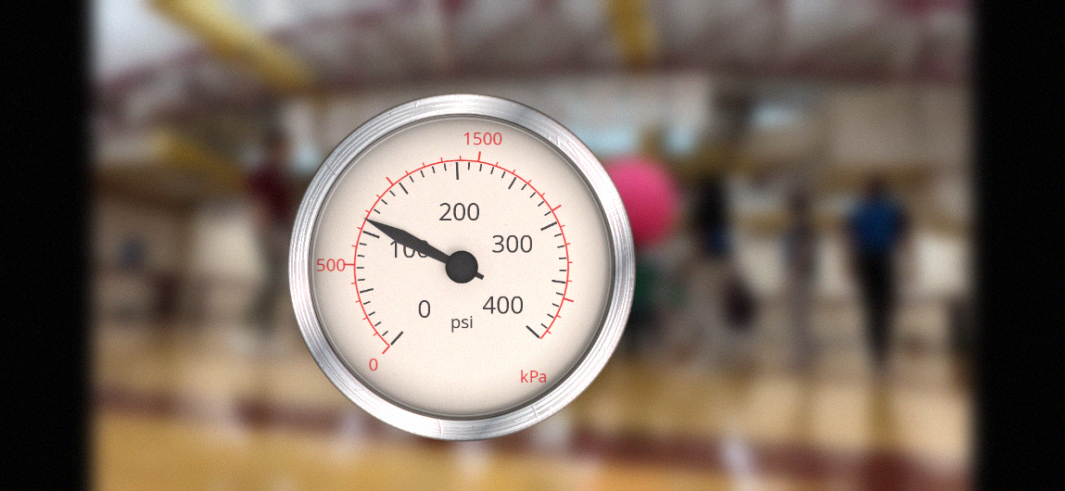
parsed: 110 psi
